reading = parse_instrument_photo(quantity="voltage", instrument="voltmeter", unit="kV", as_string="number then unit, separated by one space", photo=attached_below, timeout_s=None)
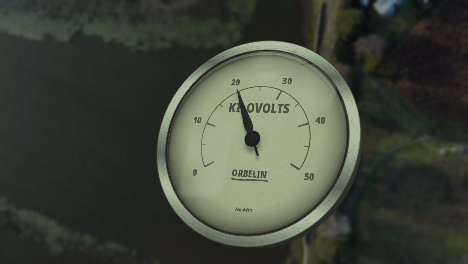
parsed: 20 kV
